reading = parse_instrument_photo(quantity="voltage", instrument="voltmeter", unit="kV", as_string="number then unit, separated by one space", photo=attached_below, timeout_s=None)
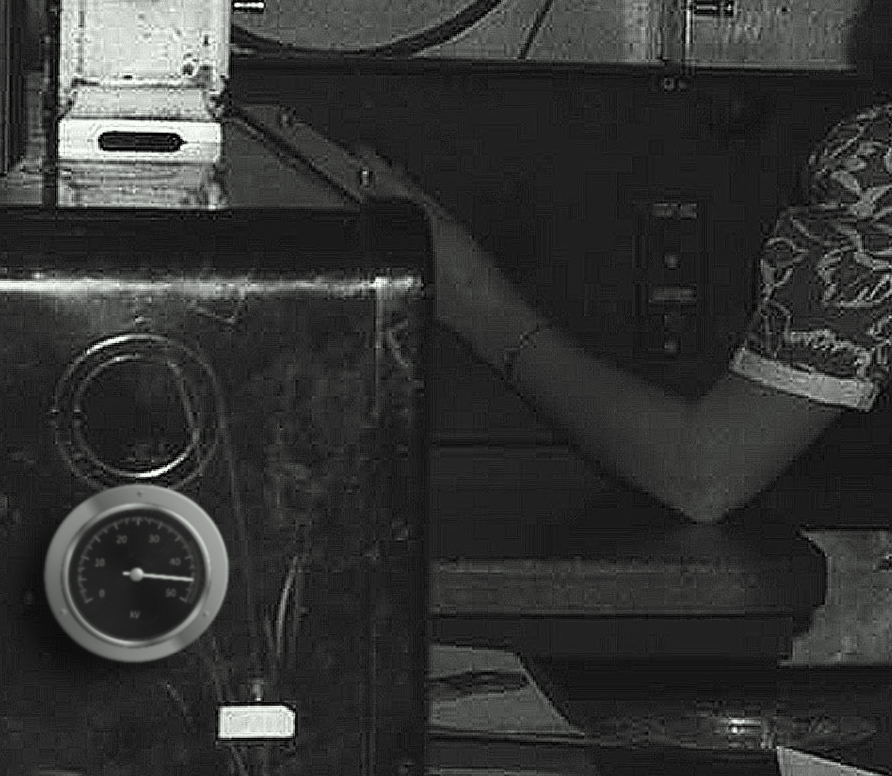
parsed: 45 kV
